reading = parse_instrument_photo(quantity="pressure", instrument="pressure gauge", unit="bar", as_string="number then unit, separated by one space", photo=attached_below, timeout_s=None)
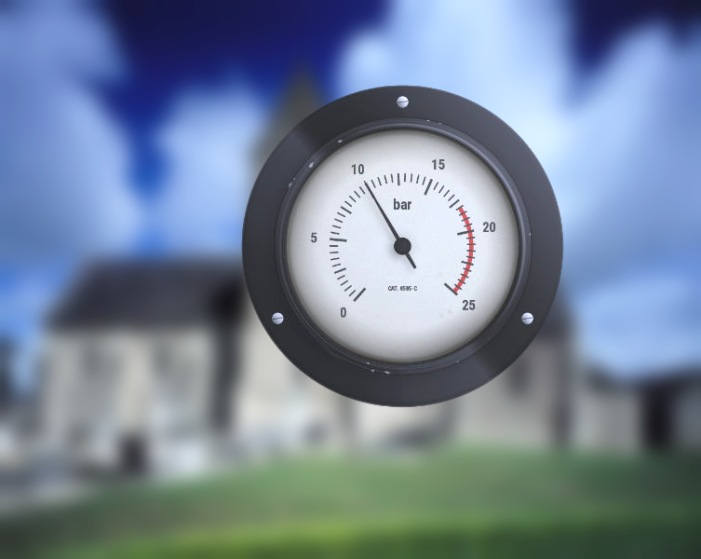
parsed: 10 bar
